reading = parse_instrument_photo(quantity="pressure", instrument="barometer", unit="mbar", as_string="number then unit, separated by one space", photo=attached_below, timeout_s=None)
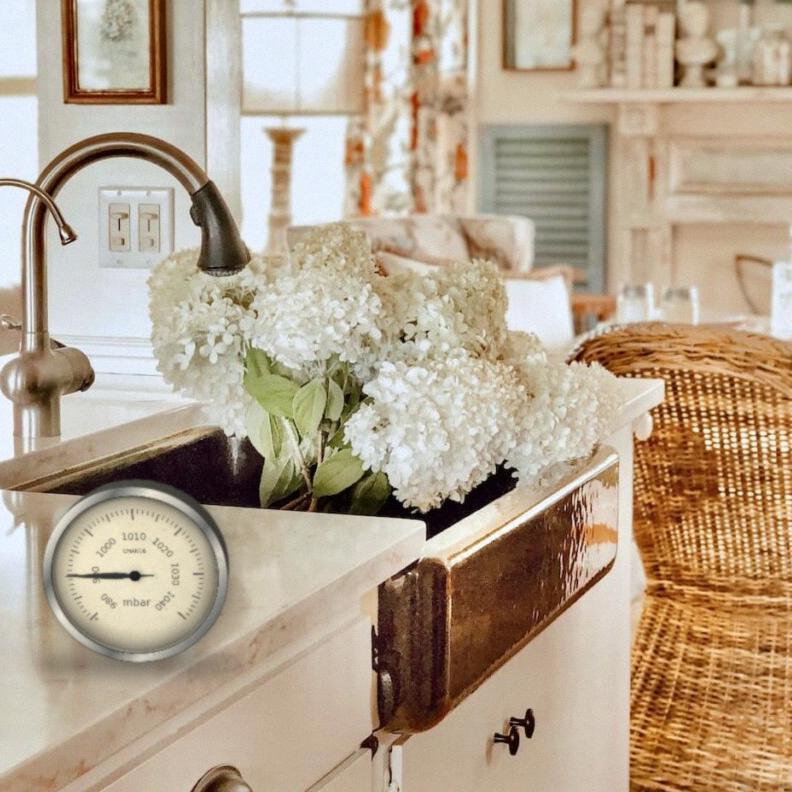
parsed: 990 mbar
